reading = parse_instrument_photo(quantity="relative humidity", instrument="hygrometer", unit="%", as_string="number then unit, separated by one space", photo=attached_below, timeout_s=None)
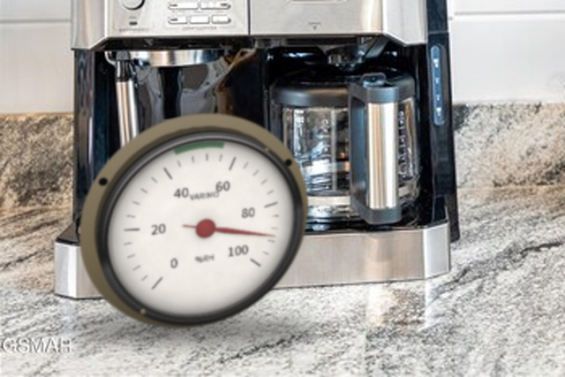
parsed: 90 %
